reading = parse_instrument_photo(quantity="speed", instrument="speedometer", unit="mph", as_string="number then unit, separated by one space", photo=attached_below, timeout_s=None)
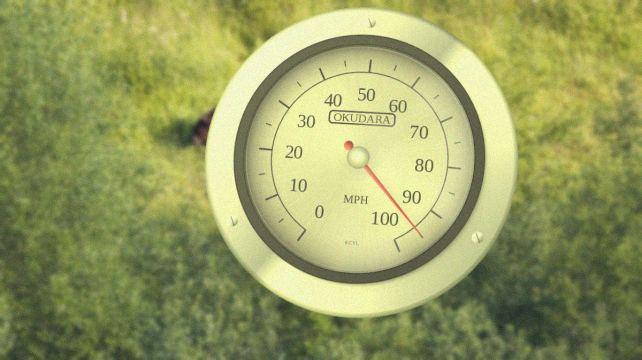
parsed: 95 mph
